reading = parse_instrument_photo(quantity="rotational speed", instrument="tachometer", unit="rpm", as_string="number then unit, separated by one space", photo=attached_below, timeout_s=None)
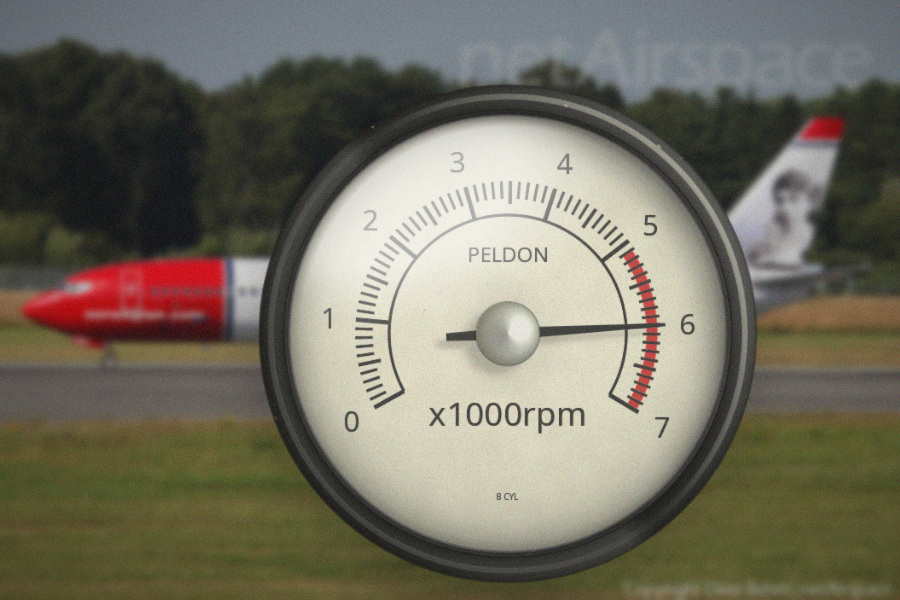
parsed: 6000 rpm
